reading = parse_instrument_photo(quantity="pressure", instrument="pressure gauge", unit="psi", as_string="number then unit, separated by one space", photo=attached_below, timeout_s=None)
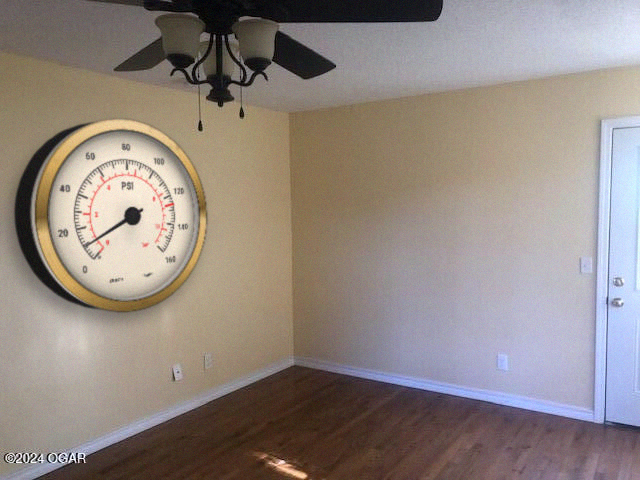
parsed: 10 psi
